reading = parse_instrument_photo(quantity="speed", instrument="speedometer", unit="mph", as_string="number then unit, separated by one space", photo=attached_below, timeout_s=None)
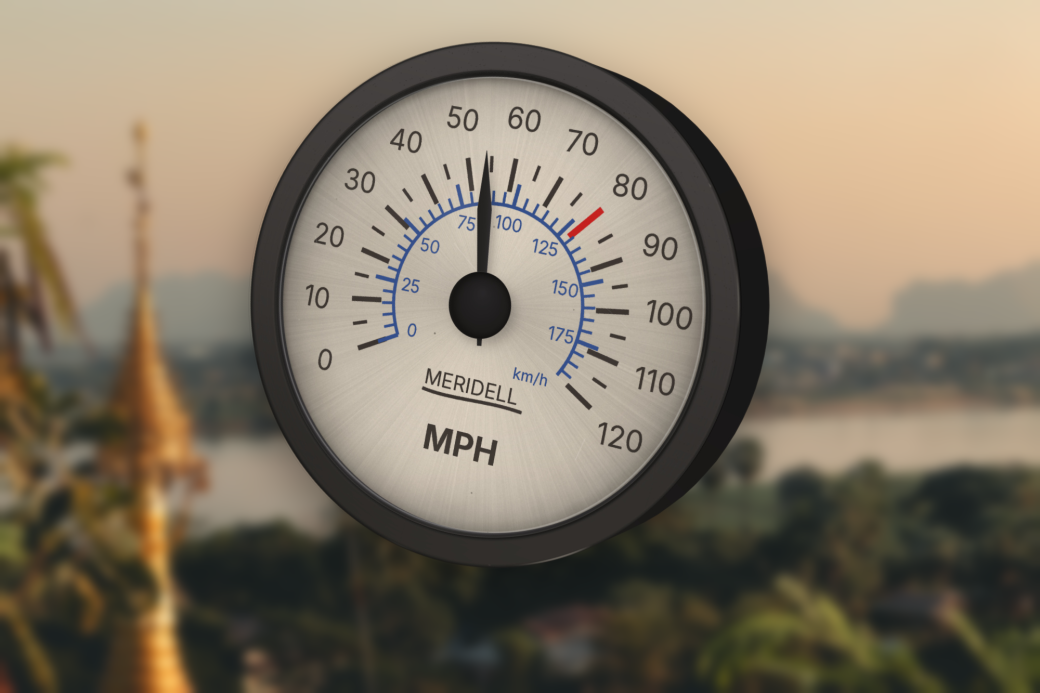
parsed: 55 mph
